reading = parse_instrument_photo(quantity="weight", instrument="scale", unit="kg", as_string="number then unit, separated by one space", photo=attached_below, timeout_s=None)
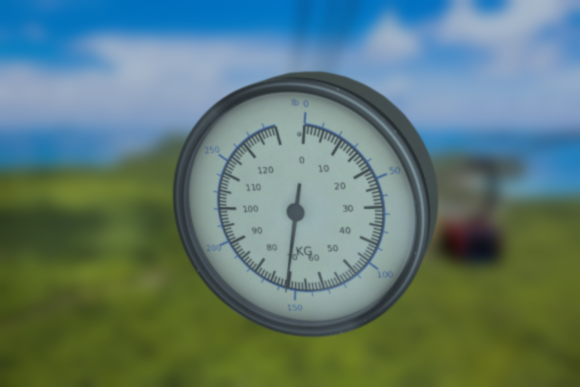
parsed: 70 kg
